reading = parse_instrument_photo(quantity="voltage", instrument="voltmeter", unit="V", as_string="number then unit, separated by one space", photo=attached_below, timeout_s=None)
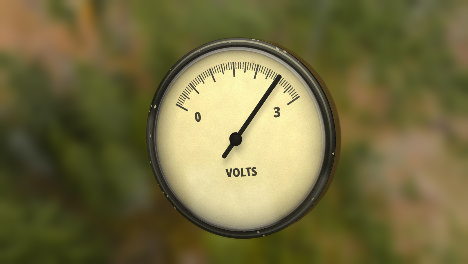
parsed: 2.5 V
